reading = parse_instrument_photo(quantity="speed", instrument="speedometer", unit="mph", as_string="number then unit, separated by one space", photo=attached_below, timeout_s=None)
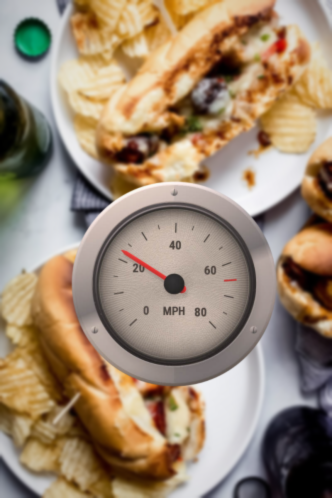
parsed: 22.5 mph
